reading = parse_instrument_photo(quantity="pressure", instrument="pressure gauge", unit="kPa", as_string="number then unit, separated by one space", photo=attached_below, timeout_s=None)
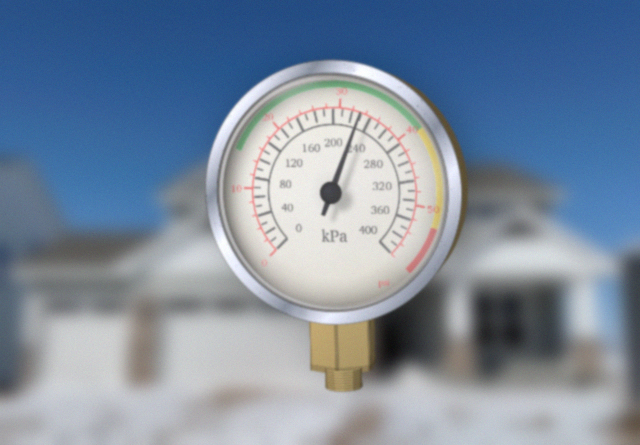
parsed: 230 kPa
